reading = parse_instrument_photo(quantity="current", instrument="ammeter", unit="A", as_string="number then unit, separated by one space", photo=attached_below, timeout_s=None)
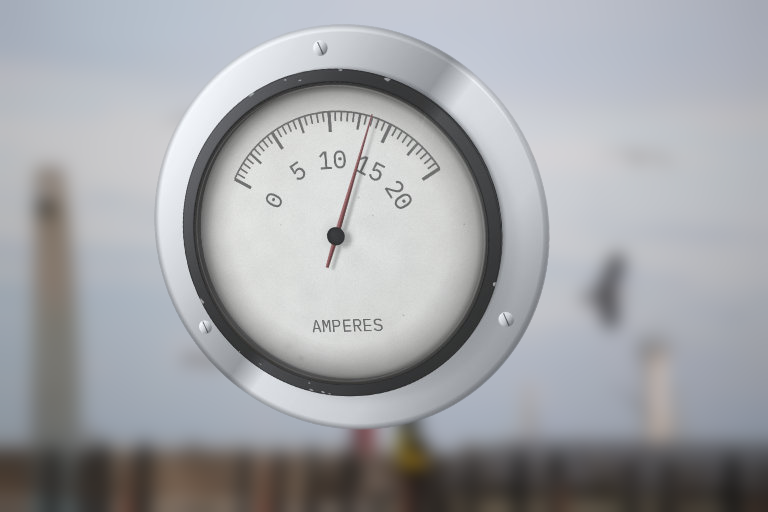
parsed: 13.5 A
